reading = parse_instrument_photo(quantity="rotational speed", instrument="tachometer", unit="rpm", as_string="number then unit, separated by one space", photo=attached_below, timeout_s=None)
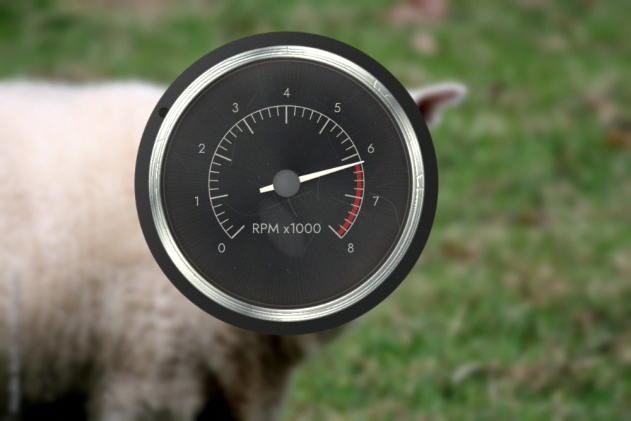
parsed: 6200 rpm
